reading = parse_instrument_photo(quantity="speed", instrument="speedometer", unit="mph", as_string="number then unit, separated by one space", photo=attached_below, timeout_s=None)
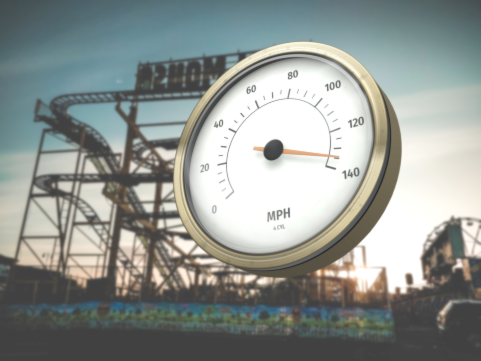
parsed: 135 mph
